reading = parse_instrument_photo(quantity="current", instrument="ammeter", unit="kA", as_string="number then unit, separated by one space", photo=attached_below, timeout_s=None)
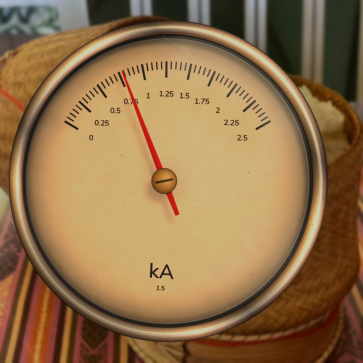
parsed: 0.8 kA
